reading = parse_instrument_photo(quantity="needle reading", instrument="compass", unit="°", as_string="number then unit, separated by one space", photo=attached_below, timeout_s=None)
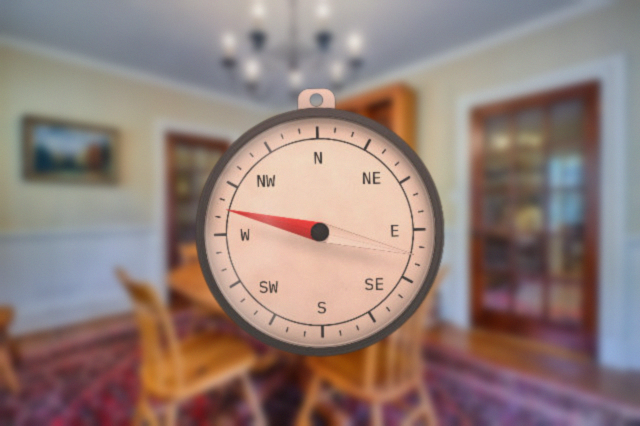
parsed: 285 °
